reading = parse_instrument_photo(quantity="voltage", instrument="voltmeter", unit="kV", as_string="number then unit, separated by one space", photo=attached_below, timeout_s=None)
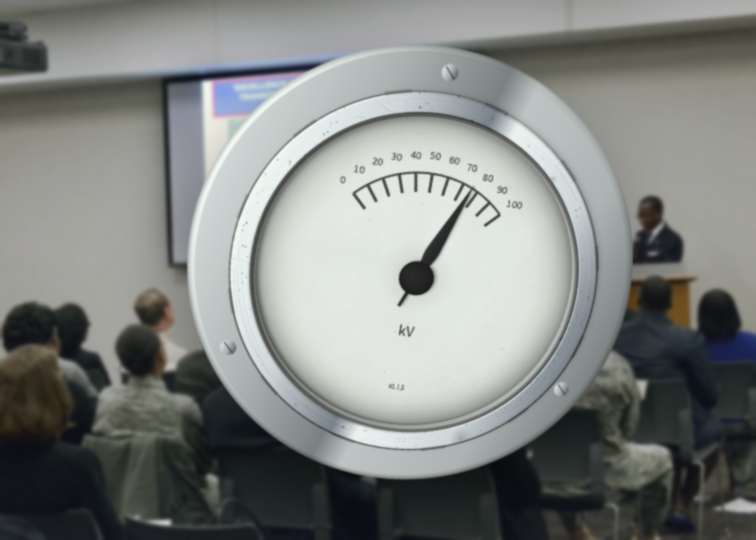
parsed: 75 kV
